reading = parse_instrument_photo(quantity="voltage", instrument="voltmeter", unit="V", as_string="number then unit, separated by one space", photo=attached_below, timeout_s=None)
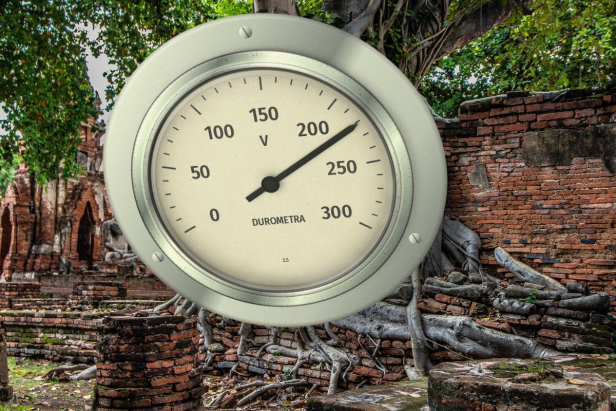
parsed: 220 V
